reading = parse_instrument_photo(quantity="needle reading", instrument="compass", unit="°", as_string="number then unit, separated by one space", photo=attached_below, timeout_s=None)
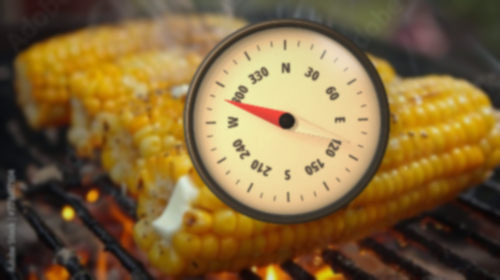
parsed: 290 °
